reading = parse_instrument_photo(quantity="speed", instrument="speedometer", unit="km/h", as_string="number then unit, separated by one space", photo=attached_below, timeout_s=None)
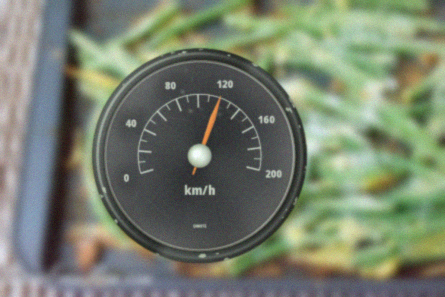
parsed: 120 km/h
